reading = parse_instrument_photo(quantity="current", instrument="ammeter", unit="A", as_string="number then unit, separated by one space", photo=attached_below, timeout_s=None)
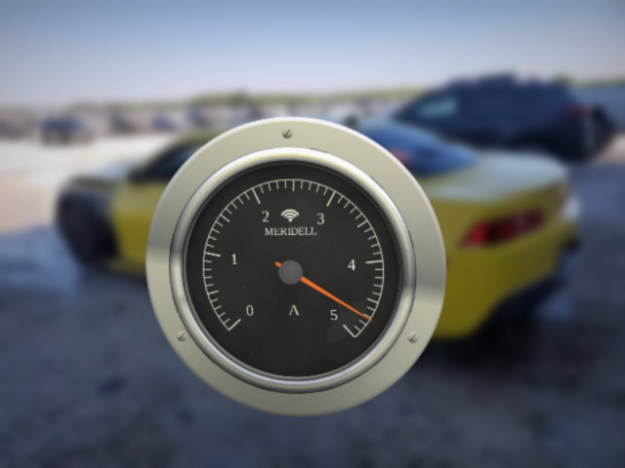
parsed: 4.7 A
